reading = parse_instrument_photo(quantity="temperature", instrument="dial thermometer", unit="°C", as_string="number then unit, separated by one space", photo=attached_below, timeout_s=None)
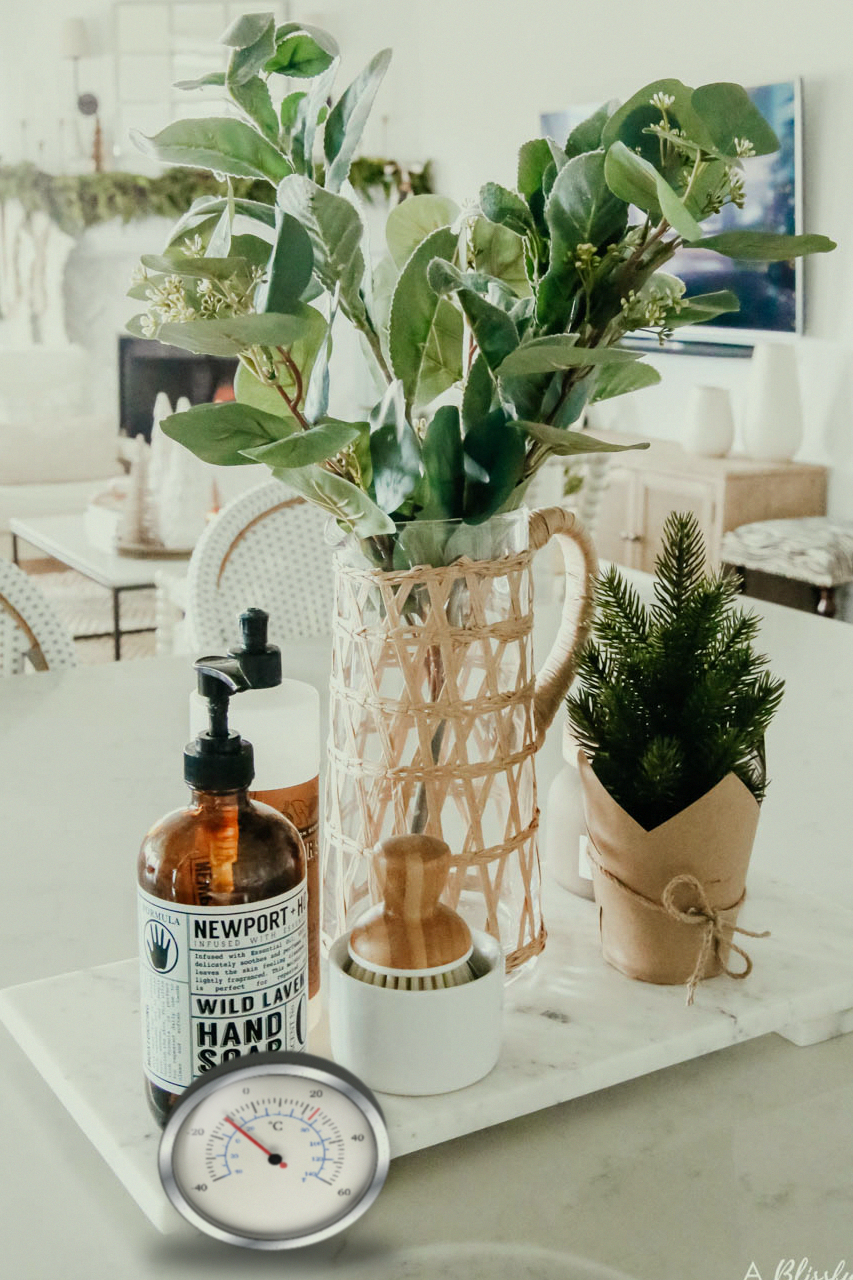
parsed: -10 °C
